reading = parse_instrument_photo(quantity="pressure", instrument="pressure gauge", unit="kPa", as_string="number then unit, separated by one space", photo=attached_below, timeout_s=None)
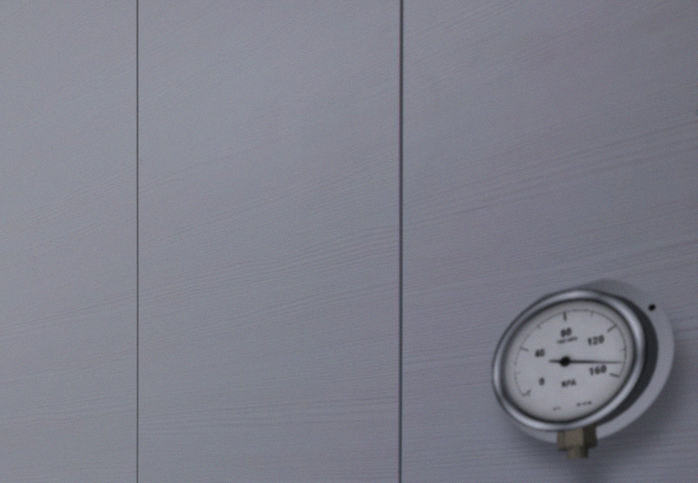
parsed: 150 kPa
